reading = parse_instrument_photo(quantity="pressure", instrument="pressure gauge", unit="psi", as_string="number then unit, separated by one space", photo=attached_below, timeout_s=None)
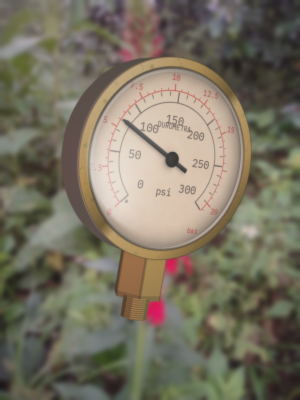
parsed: 80 psi
